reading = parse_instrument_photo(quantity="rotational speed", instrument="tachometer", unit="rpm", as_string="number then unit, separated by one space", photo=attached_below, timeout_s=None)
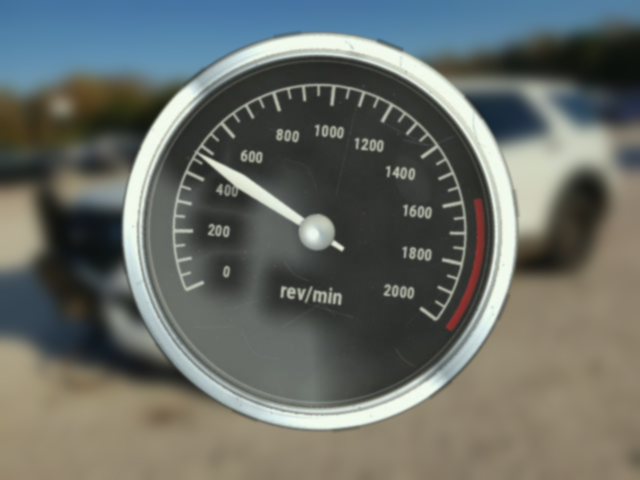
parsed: 475 rpm
